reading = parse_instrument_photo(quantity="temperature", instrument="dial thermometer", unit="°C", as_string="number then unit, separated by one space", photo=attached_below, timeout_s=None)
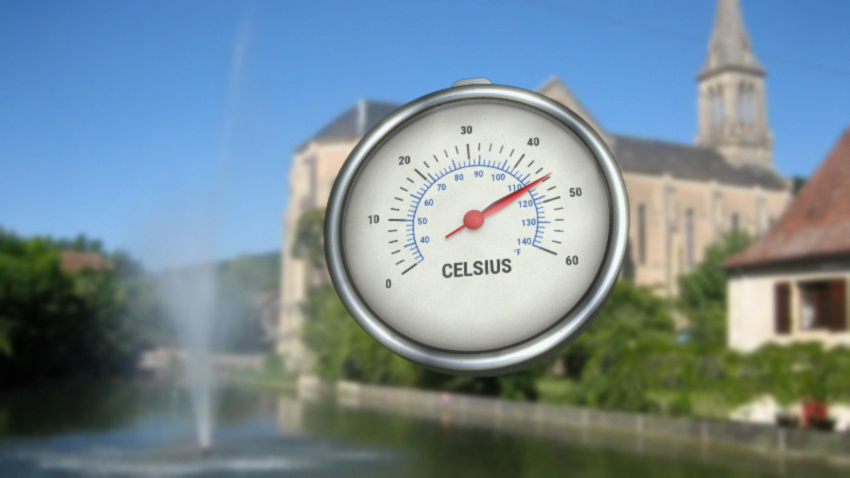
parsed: 46 °C
